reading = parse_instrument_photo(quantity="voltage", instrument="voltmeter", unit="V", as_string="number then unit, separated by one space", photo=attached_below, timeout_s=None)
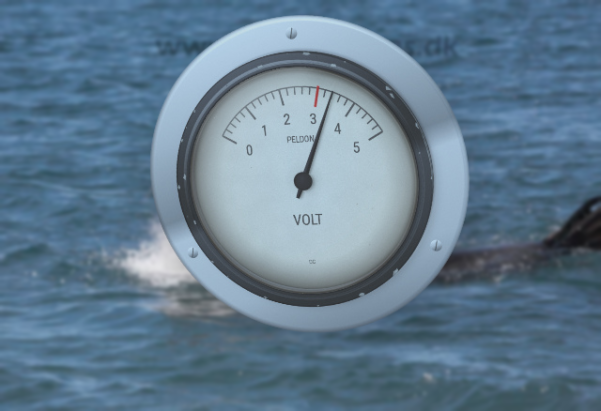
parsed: 3.4 V
